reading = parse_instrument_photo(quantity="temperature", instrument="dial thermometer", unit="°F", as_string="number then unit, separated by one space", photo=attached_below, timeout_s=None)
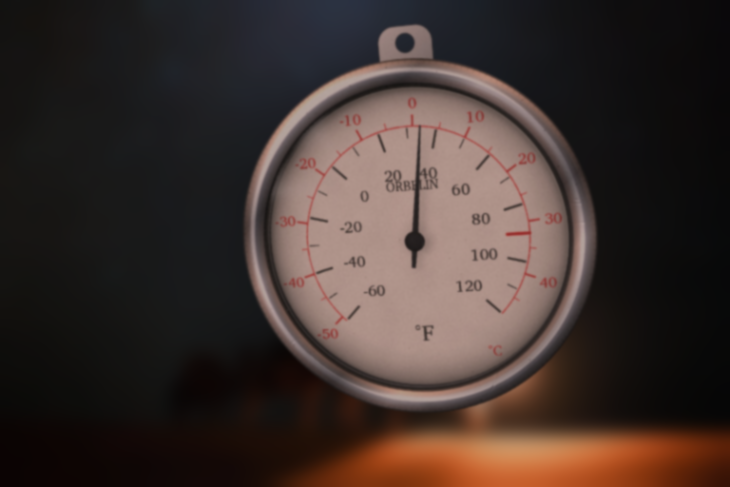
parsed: 35 °F
